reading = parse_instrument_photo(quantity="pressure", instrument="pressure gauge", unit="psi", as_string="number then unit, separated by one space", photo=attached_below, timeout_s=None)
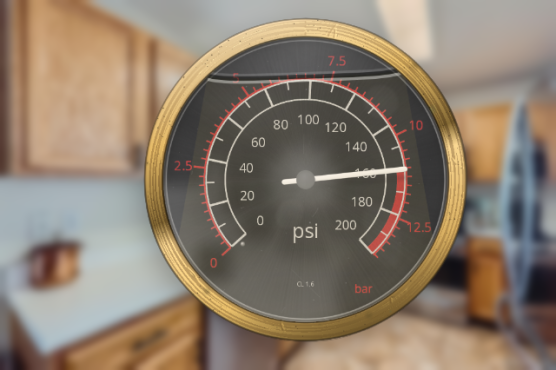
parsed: 160 psi
